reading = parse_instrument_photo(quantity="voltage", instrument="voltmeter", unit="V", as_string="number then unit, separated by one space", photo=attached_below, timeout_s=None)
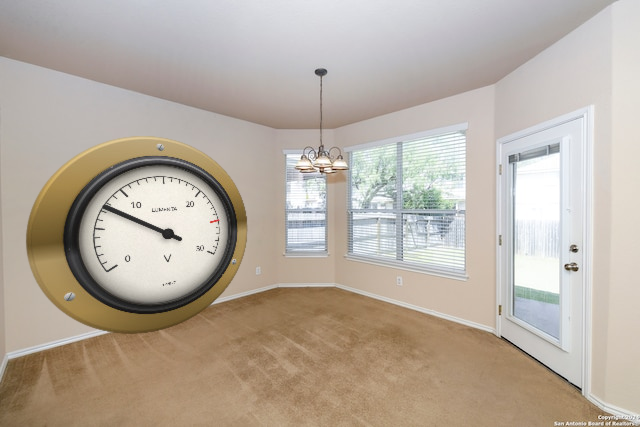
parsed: 7.5 V
